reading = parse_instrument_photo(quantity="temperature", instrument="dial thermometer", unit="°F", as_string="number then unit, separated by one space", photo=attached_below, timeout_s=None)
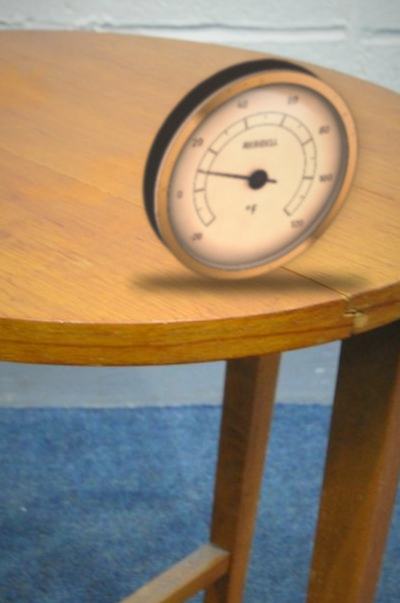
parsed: 10 °F
